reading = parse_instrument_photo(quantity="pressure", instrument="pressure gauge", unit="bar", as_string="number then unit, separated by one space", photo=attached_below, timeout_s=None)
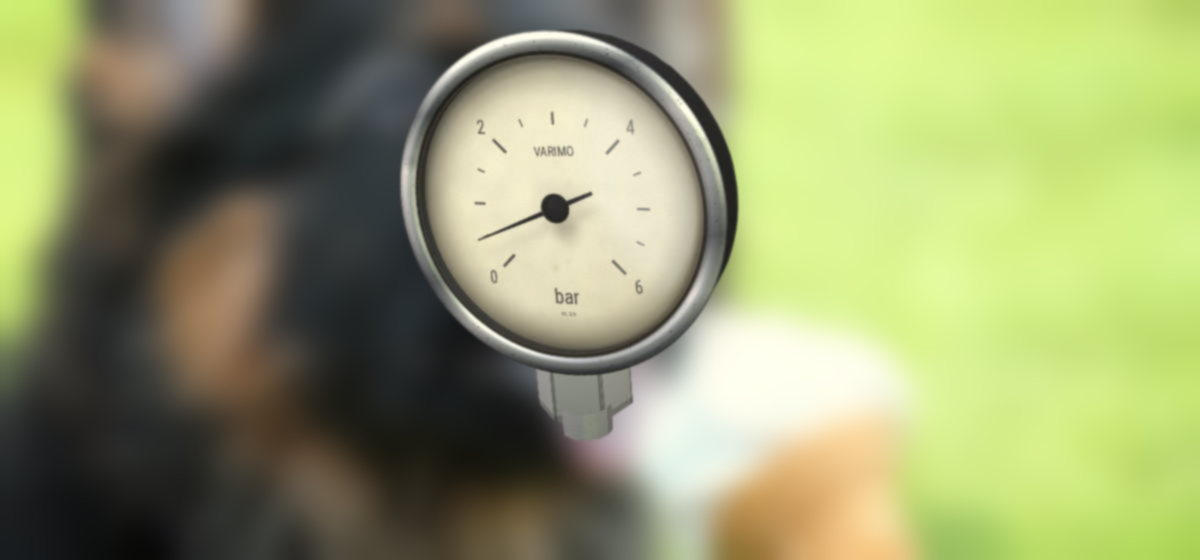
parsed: 0.5 bar
